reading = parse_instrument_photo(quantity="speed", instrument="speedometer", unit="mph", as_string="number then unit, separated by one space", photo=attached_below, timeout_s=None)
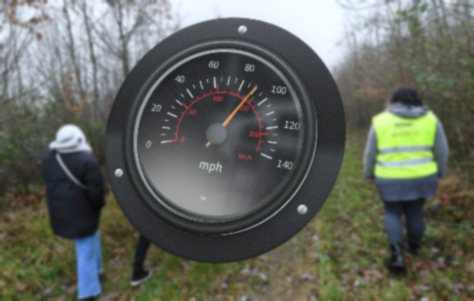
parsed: 90 mph
